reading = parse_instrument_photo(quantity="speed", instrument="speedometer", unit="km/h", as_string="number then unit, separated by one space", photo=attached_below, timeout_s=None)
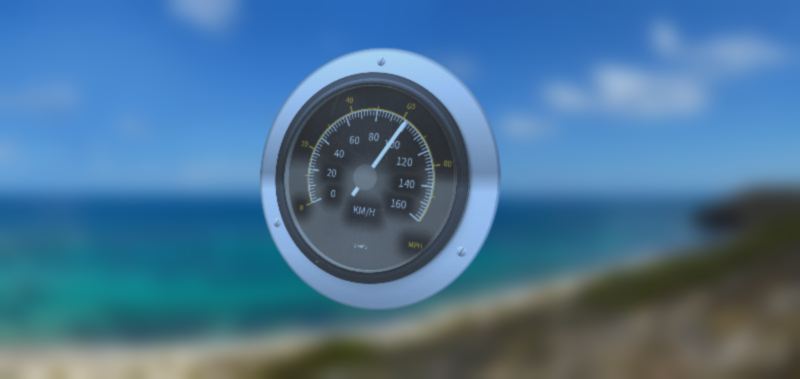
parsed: 100 km/h
